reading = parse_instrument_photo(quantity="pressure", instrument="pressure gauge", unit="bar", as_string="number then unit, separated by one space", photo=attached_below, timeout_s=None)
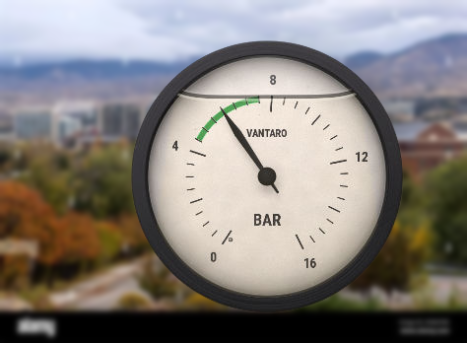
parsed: 6 bar
